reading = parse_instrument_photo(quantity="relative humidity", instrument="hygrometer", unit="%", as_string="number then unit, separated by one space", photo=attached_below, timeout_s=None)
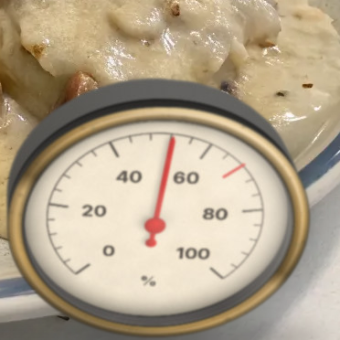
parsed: 52 %
